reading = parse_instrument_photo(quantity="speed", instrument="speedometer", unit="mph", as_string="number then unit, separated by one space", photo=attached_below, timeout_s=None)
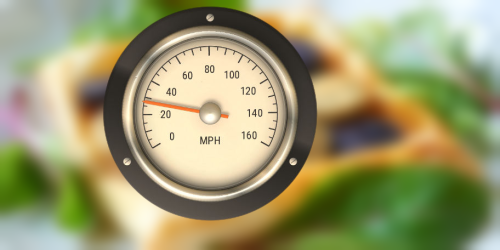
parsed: 27.5 mph
